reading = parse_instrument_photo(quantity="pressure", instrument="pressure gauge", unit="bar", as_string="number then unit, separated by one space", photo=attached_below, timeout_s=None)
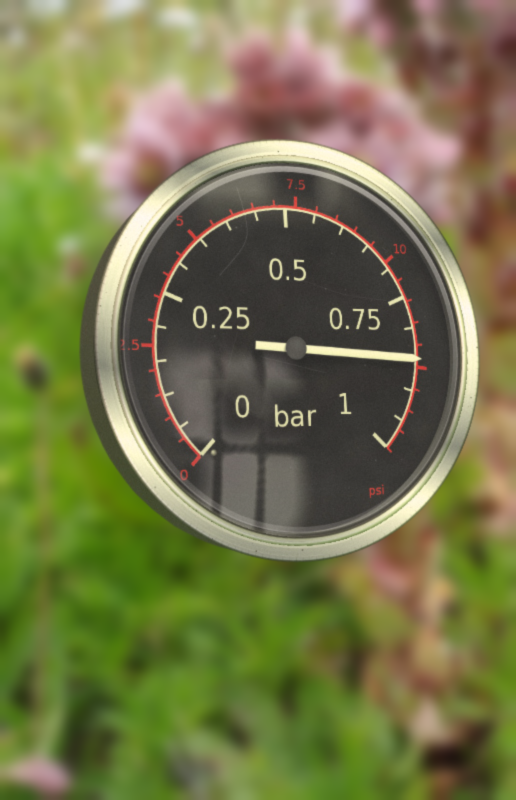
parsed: 0.85 bar
